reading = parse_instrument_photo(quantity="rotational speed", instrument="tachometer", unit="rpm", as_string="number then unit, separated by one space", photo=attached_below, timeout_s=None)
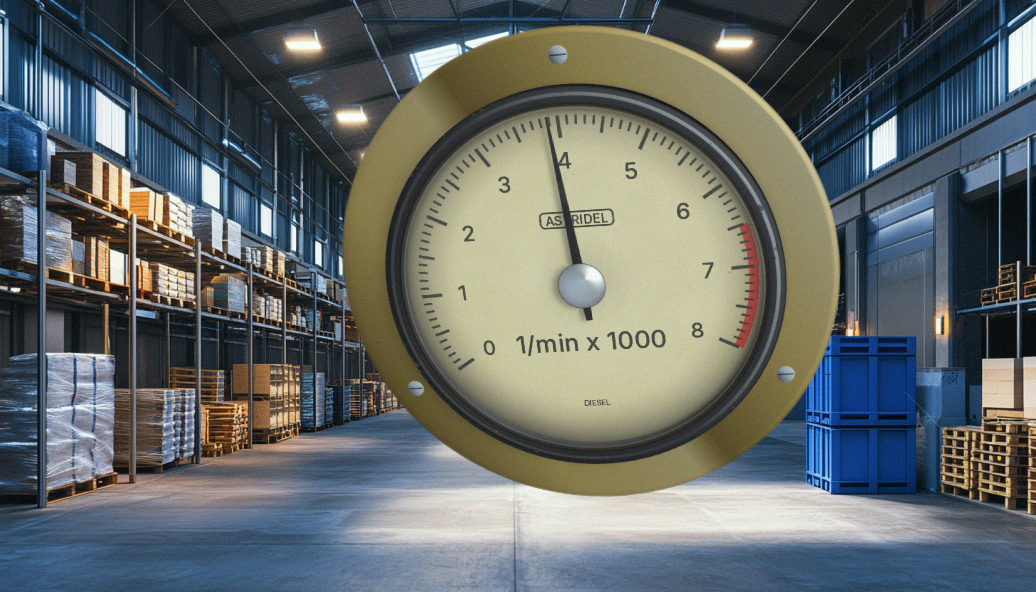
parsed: 3900 rpm
